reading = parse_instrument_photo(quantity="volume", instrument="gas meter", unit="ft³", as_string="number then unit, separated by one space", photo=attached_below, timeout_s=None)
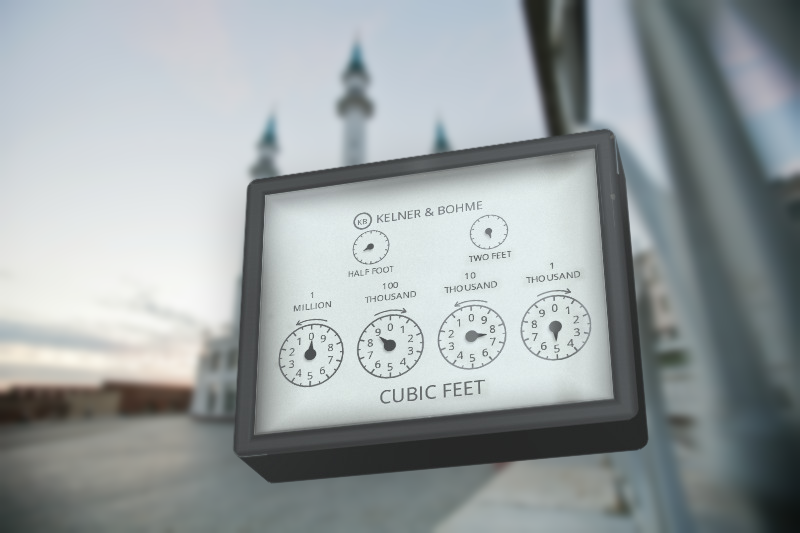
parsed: 987500 ft³
